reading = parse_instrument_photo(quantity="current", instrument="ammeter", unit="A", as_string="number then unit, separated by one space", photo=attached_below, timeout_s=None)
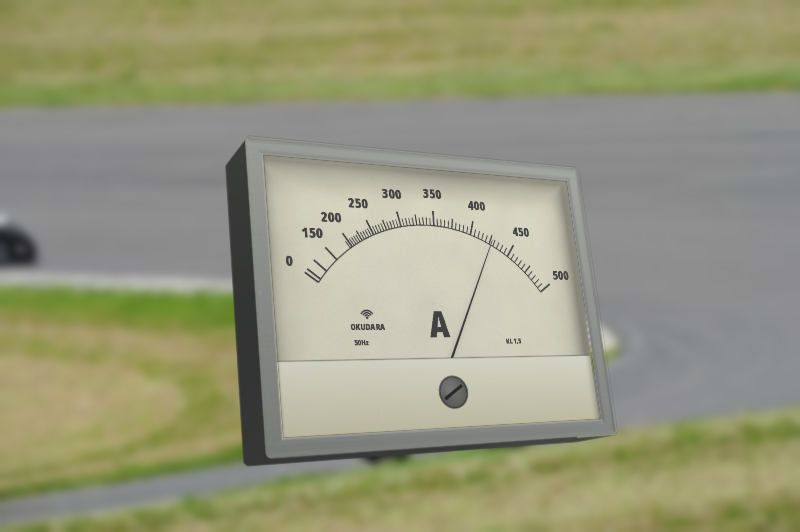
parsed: 425 A
